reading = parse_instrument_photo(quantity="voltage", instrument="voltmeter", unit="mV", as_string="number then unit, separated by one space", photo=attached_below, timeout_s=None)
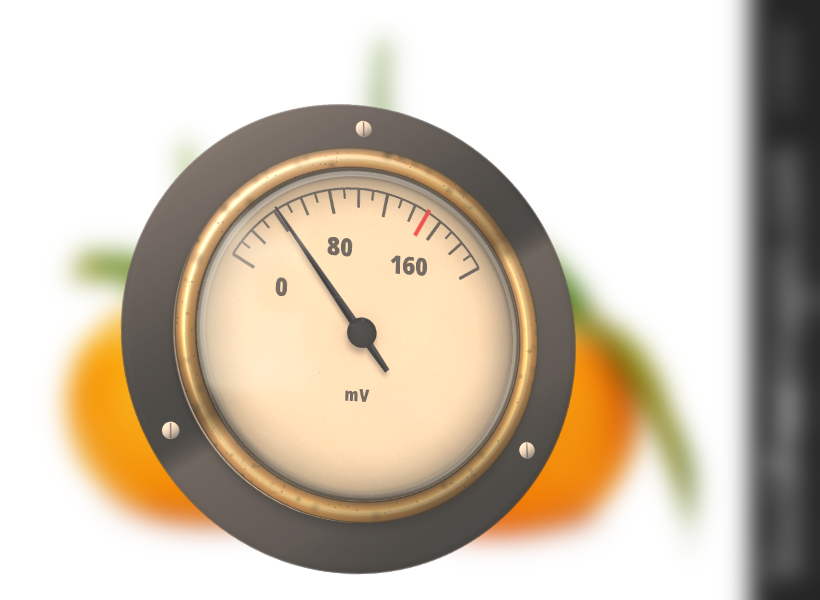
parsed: 40 mV
